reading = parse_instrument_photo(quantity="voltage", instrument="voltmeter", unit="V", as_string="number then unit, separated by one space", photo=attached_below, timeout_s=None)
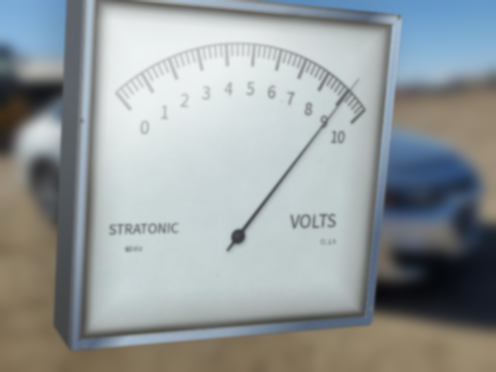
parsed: 9 V
